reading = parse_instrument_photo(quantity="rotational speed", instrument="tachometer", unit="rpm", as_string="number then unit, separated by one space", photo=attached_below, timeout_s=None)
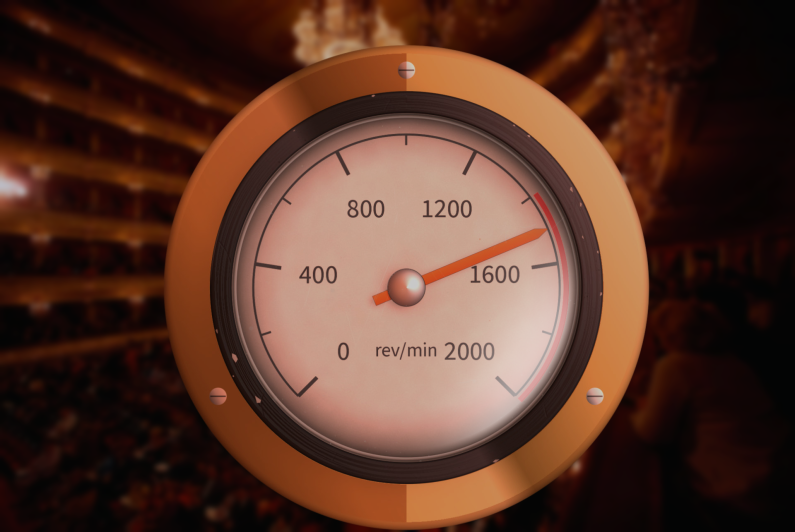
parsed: 1500 rpm
